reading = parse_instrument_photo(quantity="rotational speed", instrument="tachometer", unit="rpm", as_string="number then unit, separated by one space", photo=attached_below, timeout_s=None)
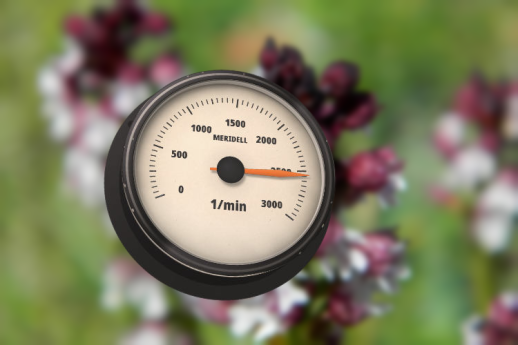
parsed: 2550 rpm
